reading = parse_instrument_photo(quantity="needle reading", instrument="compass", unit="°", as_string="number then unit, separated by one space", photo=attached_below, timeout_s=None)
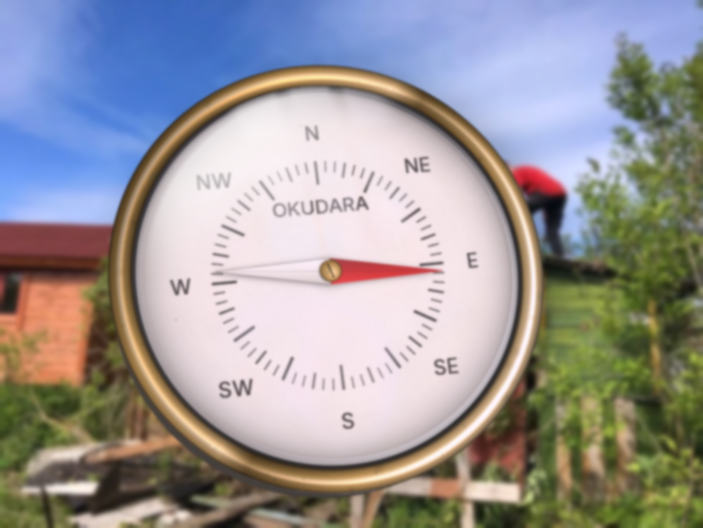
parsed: 95 °
